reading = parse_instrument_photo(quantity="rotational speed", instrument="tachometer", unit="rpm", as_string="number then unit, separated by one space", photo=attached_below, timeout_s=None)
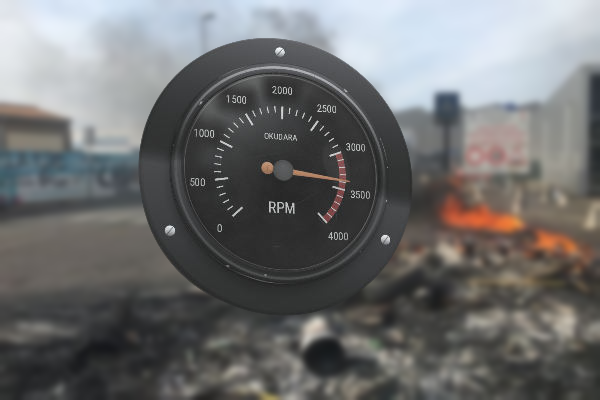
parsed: 3400 rpm
